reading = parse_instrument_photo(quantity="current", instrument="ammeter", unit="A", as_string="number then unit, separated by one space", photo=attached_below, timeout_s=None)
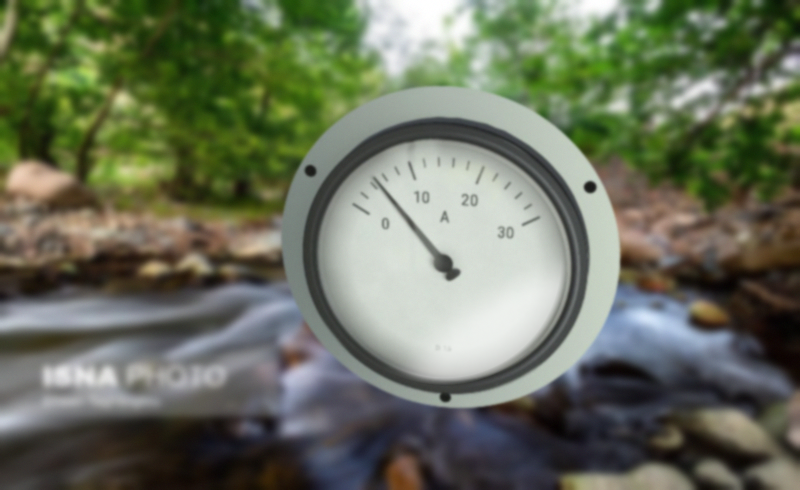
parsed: 5 A
